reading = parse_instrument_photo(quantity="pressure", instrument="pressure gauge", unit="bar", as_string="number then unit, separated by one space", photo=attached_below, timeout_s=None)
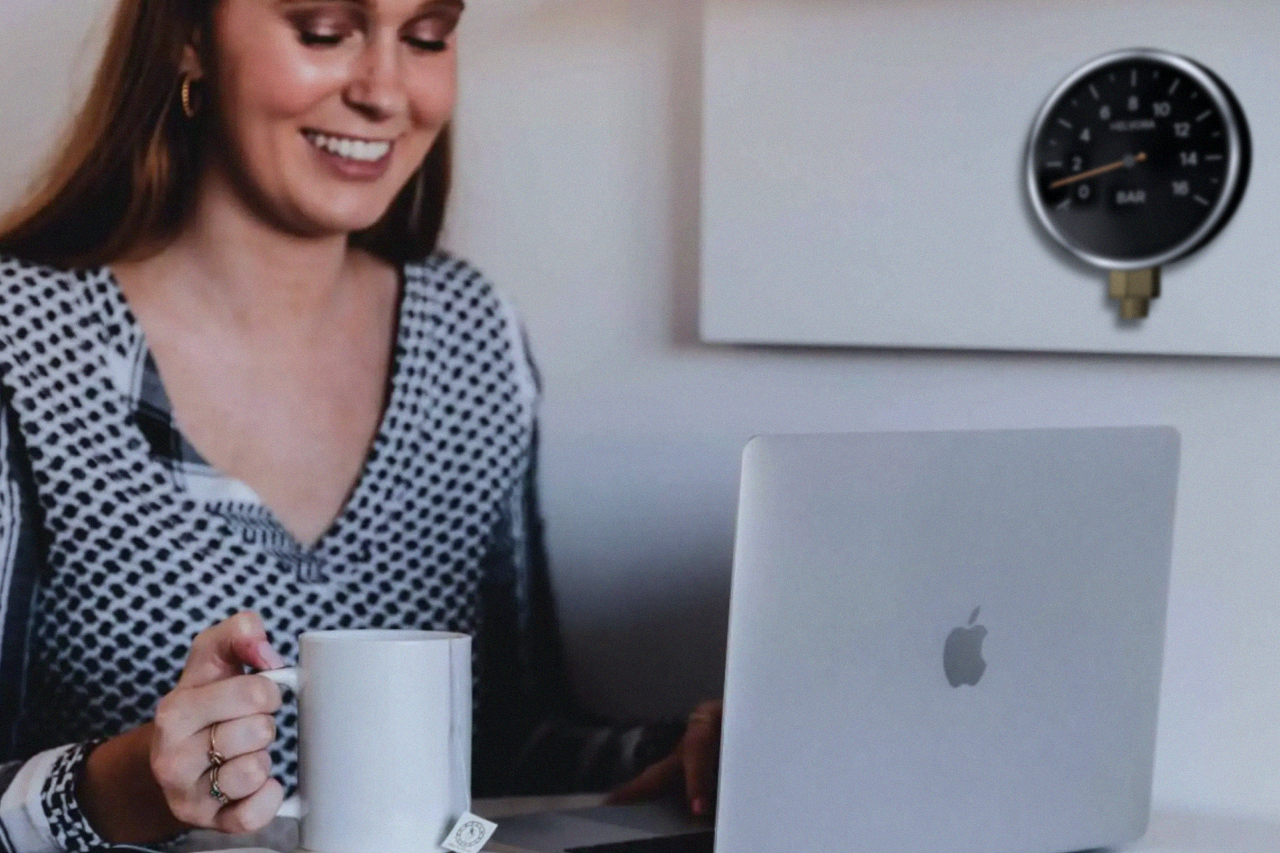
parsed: 1 bar
